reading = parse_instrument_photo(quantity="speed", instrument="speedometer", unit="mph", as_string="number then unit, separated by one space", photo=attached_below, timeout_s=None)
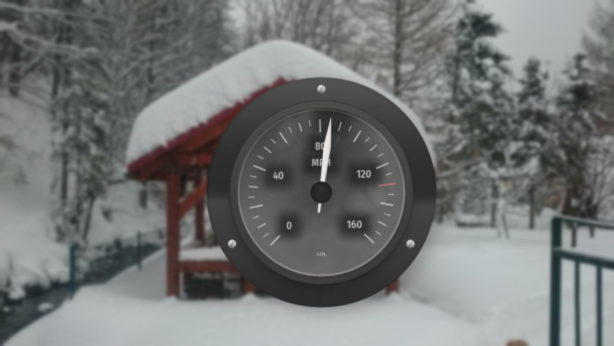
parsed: 85 mph
